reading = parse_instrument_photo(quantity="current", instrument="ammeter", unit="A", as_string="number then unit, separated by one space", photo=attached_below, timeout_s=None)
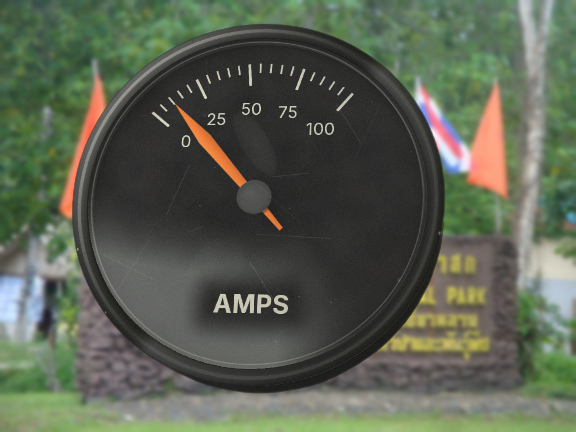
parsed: 10 A
